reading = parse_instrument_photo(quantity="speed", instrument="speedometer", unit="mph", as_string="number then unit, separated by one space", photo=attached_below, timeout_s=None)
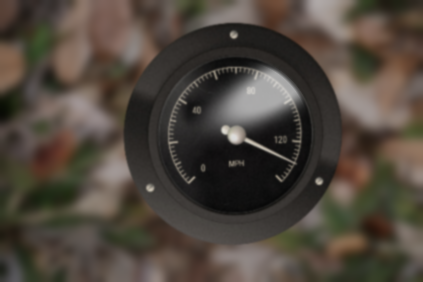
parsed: 130 mph
